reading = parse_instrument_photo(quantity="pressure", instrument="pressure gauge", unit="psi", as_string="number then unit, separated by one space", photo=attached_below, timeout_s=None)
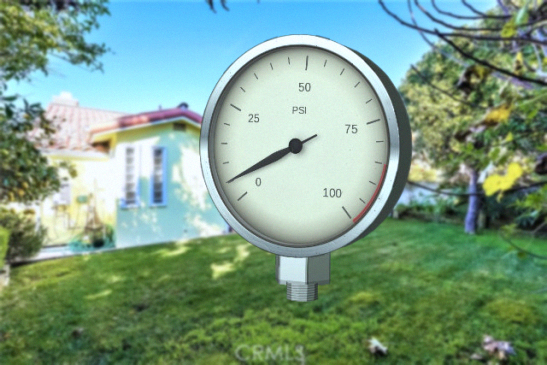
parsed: 5 psi
